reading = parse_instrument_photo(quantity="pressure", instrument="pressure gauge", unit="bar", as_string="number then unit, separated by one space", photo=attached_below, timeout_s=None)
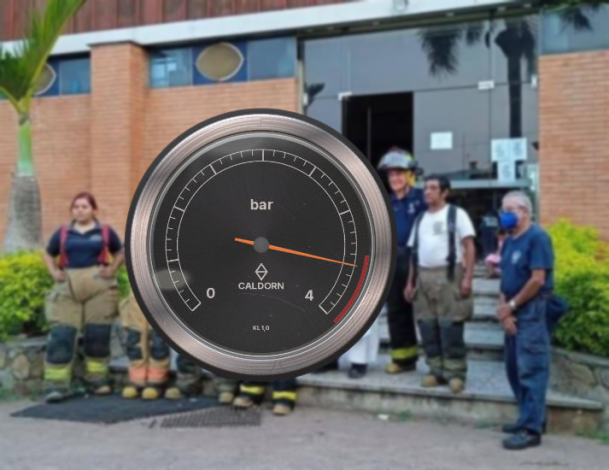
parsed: 3.5 bar
